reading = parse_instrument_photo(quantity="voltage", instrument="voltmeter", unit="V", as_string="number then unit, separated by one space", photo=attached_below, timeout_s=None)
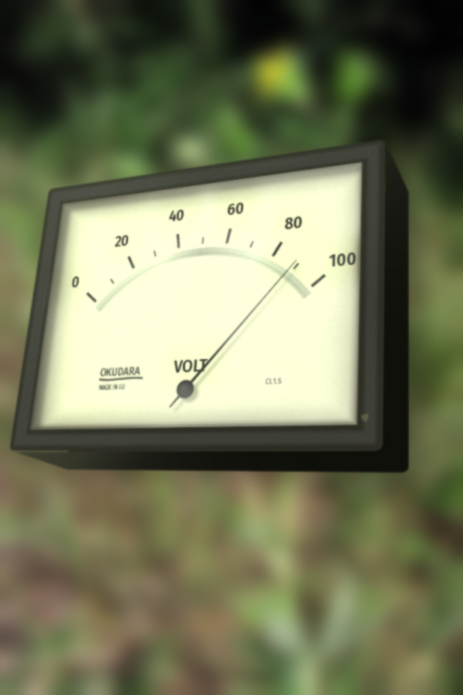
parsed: 90 V
